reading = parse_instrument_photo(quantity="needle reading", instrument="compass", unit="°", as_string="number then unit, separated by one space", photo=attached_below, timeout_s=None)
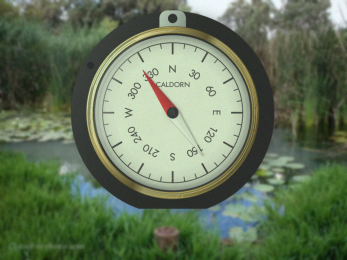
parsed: 325 °
